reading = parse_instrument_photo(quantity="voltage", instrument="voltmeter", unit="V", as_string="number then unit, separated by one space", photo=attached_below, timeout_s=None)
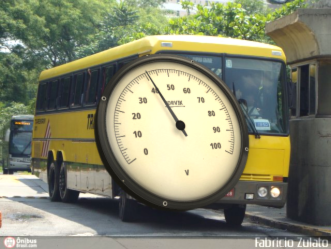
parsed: 40 V
